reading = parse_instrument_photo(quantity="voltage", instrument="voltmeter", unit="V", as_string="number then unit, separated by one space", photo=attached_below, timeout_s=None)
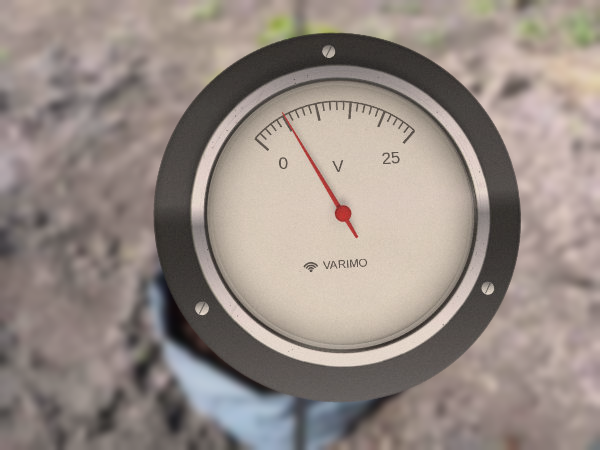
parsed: 5 V
